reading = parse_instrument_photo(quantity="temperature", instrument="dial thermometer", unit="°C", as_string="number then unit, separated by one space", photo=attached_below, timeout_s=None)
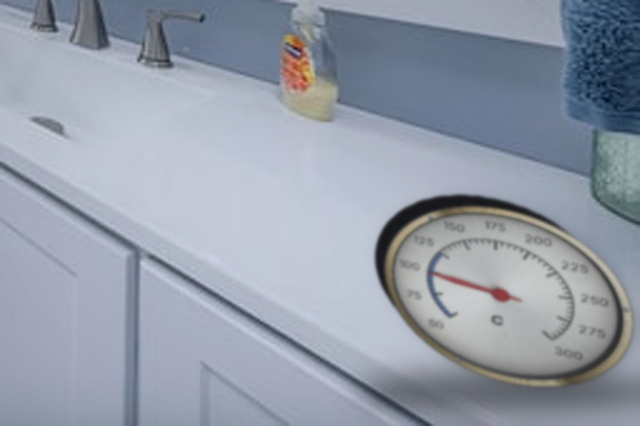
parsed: 100 °C
